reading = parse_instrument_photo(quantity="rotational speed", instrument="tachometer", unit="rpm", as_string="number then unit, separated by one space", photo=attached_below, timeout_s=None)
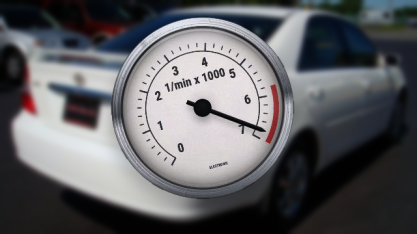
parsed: 6800 rpm
